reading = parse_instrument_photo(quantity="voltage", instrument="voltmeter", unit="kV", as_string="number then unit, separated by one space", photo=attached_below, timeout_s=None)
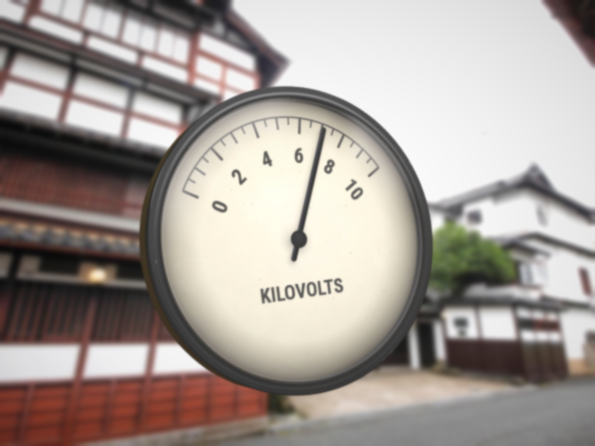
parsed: 7 kV
